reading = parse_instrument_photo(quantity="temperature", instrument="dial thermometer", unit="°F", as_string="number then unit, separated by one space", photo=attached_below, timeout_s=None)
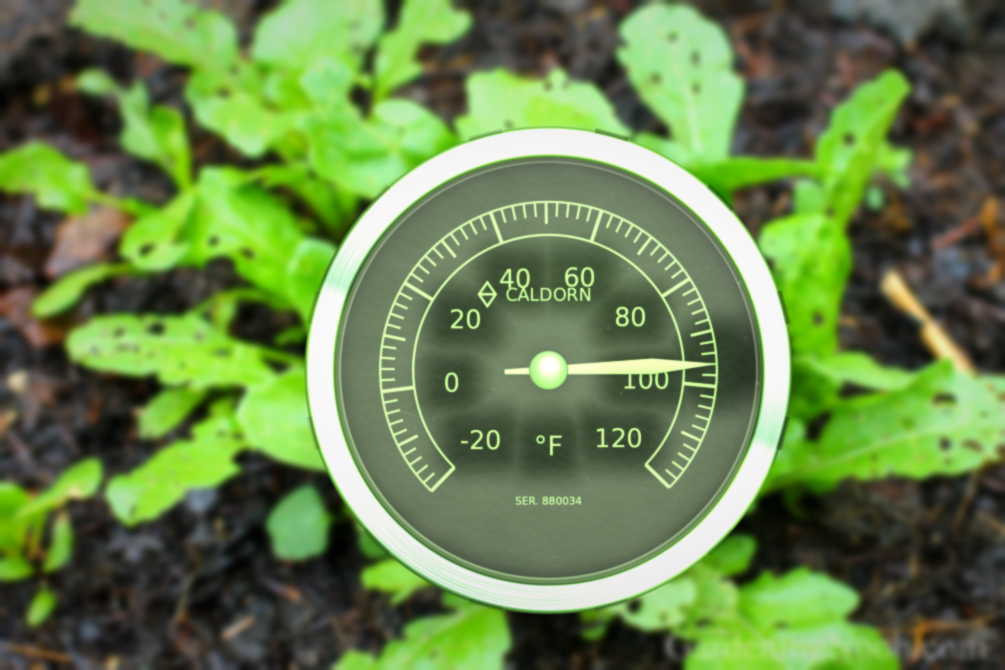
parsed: 96 °F
